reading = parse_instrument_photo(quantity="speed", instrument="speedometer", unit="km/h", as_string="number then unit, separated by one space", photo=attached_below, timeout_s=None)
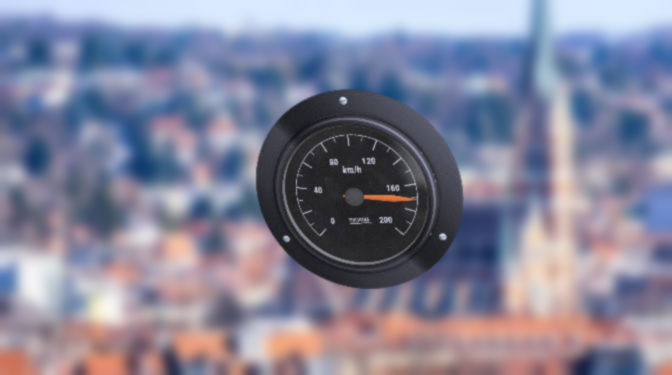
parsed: 170 km/h
